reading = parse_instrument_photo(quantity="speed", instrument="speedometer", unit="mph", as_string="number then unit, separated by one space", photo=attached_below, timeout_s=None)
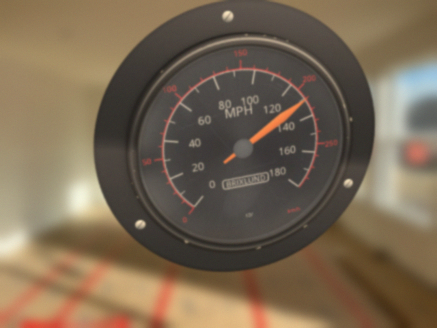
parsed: 130 mph
